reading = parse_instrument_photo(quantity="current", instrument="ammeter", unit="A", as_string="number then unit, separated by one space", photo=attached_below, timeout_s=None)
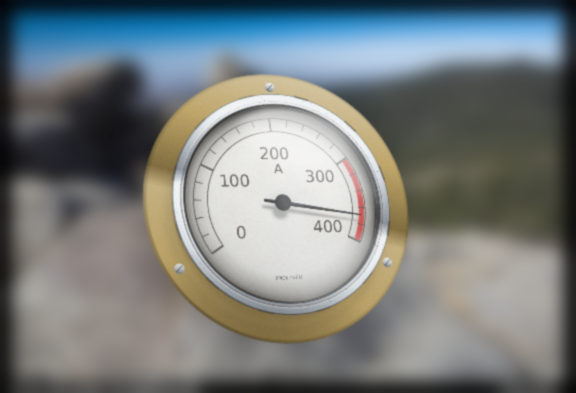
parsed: 370 A
